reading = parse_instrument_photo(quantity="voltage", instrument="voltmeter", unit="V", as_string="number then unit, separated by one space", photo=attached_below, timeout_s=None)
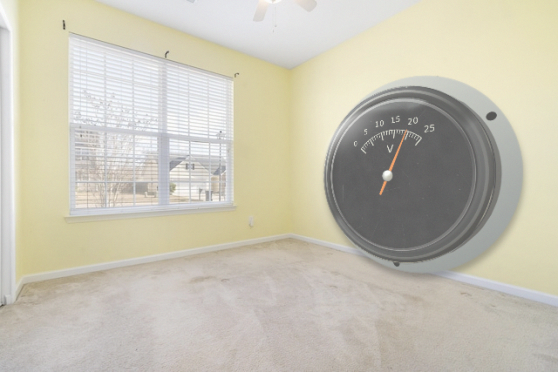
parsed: 20 V
